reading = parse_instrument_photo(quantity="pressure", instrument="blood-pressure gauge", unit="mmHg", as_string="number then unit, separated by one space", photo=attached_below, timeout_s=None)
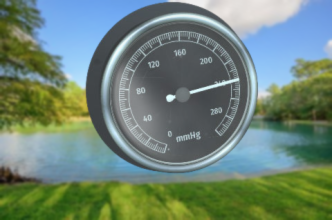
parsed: 240 mmHg
